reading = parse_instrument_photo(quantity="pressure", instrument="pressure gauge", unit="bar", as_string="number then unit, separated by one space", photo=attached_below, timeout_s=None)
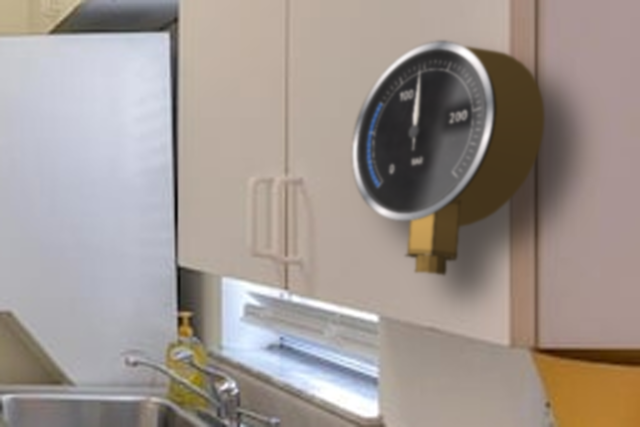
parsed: 125 bar
